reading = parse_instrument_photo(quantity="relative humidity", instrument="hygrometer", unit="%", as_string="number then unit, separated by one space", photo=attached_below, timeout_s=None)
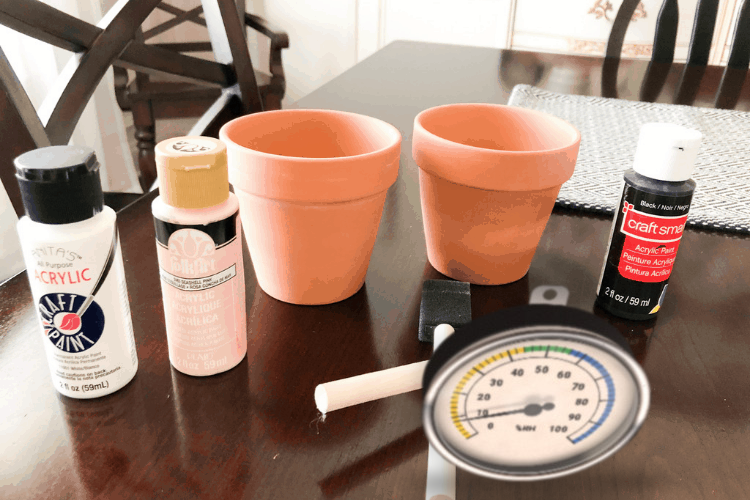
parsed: 10 %
